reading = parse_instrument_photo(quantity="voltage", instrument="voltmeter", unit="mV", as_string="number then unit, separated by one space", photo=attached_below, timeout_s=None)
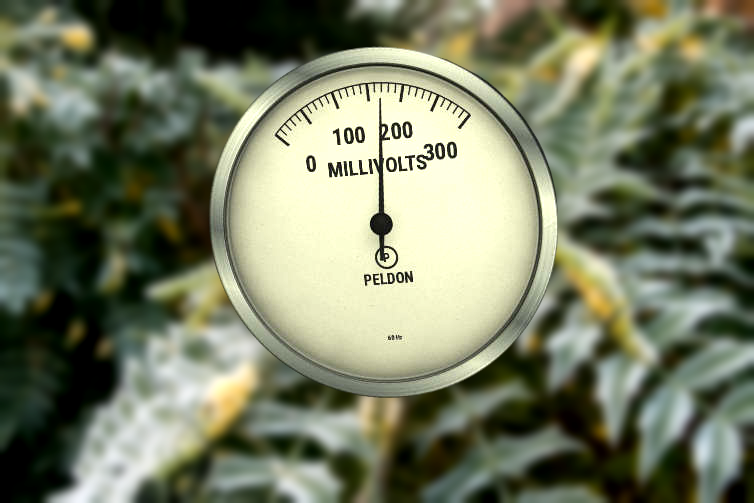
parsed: 170 mV
